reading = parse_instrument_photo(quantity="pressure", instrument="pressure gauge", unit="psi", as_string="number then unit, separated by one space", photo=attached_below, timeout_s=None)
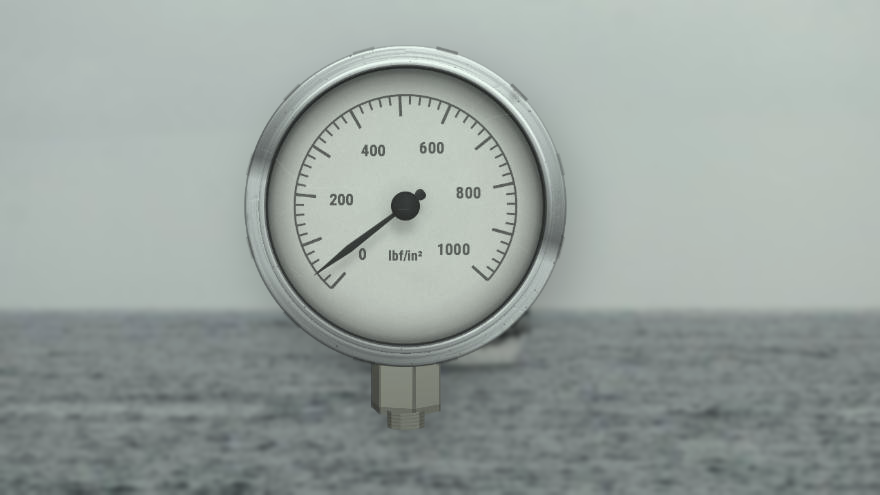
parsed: 40 psi
